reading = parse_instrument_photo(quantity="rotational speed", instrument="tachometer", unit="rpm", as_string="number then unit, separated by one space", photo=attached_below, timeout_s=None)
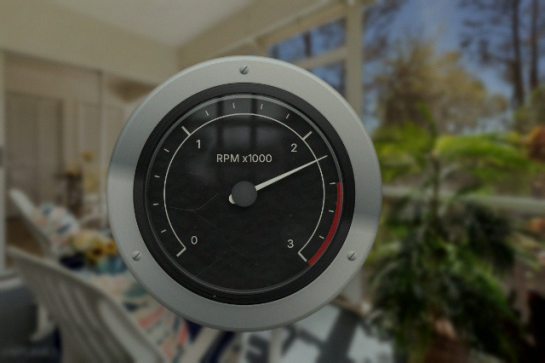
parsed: 2200 rpm
